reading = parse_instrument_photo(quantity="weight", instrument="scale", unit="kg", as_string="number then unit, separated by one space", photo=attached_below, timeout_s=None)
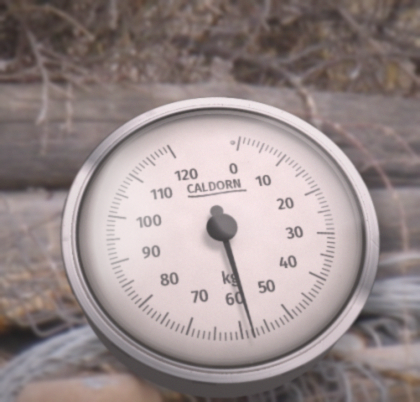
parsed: 58 kg
